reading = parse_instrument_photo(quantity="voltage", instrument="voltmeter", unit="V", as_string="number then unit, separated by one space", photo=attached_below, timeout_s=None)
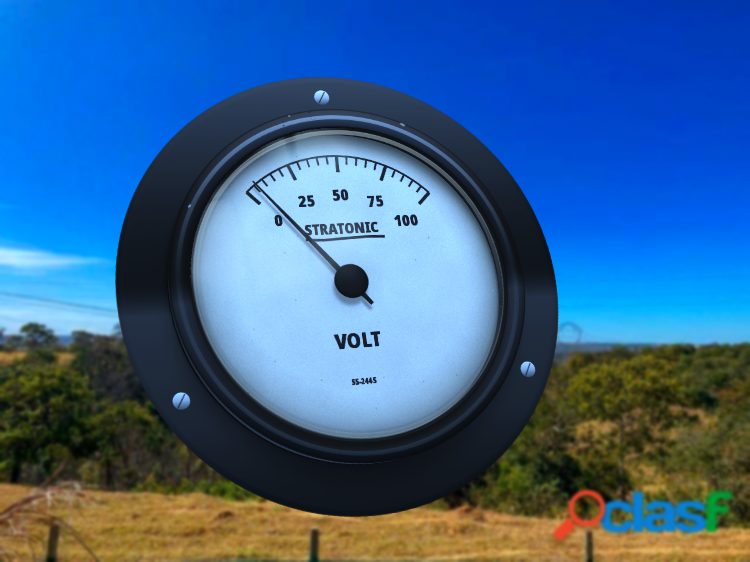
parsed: 5 V
